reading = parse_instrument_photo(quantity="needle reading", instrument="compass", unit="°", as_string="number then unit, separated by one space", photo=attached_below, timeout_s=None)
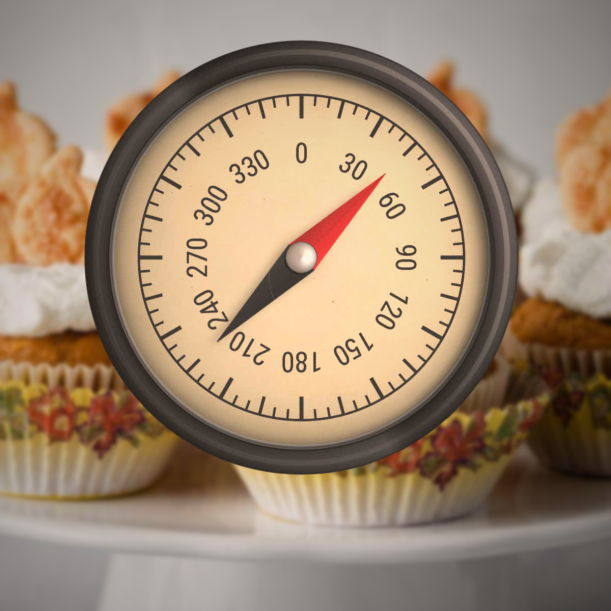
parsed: 45 °
